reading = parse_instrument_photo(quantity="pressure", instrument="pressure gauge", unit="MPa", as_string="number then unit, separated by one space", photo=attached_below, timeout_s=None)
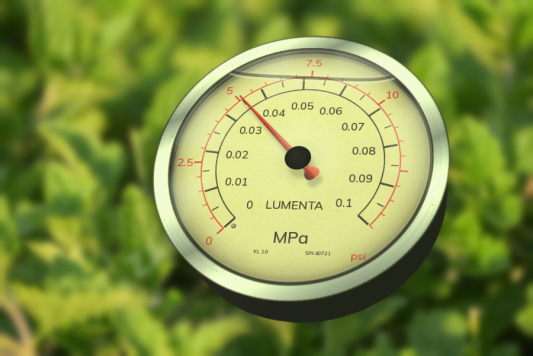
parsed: 0.035 MPa
